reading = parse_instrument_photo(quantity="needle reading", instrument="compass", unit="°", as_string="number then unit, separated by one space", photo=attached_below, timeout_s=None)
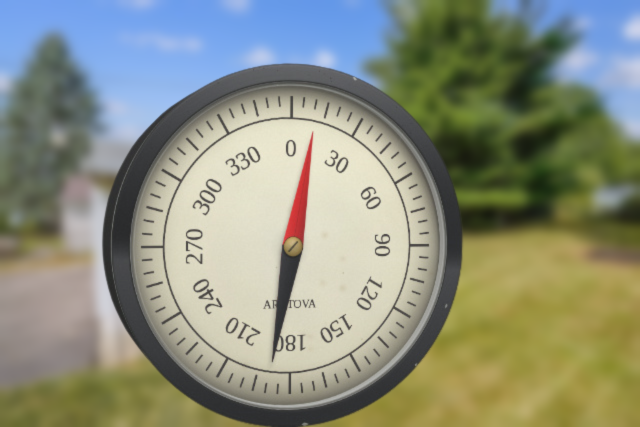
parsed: 10 °
